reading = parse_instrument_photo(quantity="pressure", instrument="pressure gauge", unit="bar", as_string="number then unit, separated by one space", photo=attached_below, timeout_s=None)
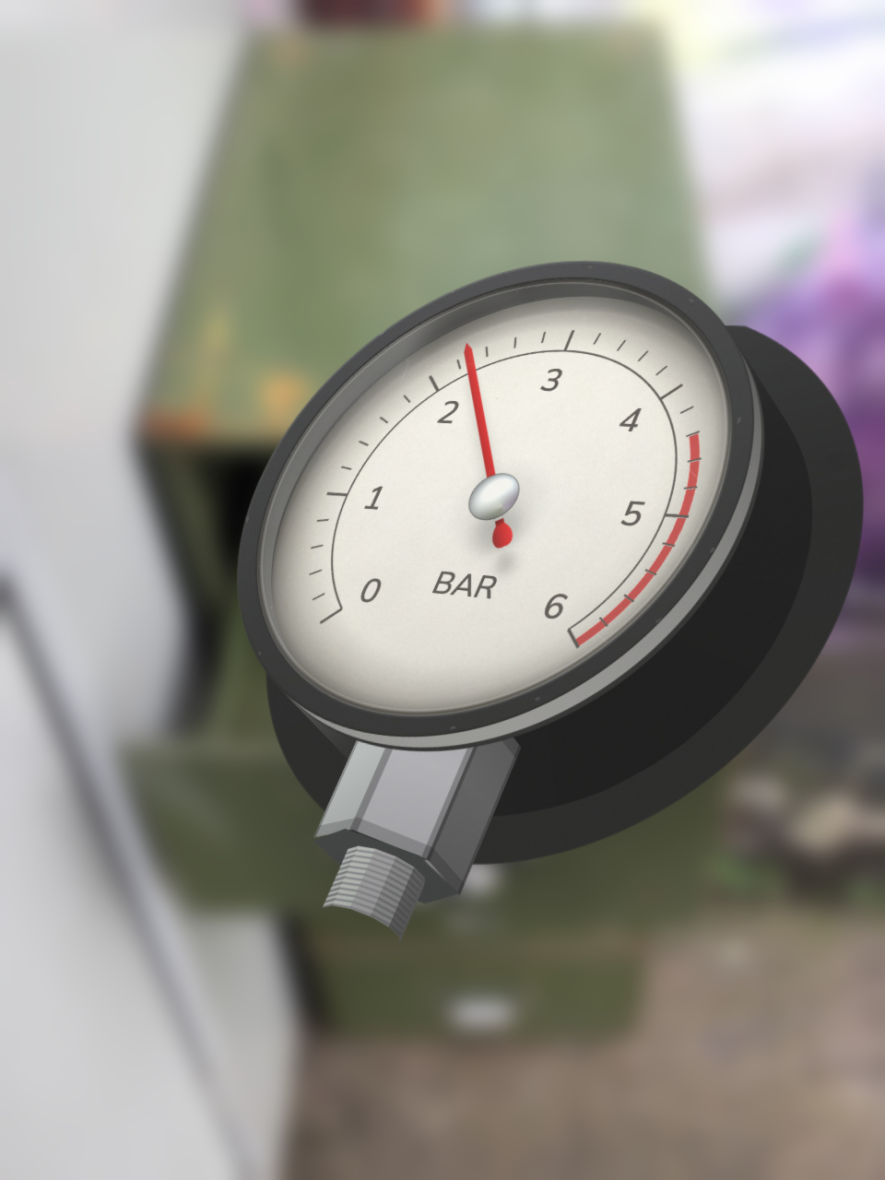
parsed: 2.3 bar
